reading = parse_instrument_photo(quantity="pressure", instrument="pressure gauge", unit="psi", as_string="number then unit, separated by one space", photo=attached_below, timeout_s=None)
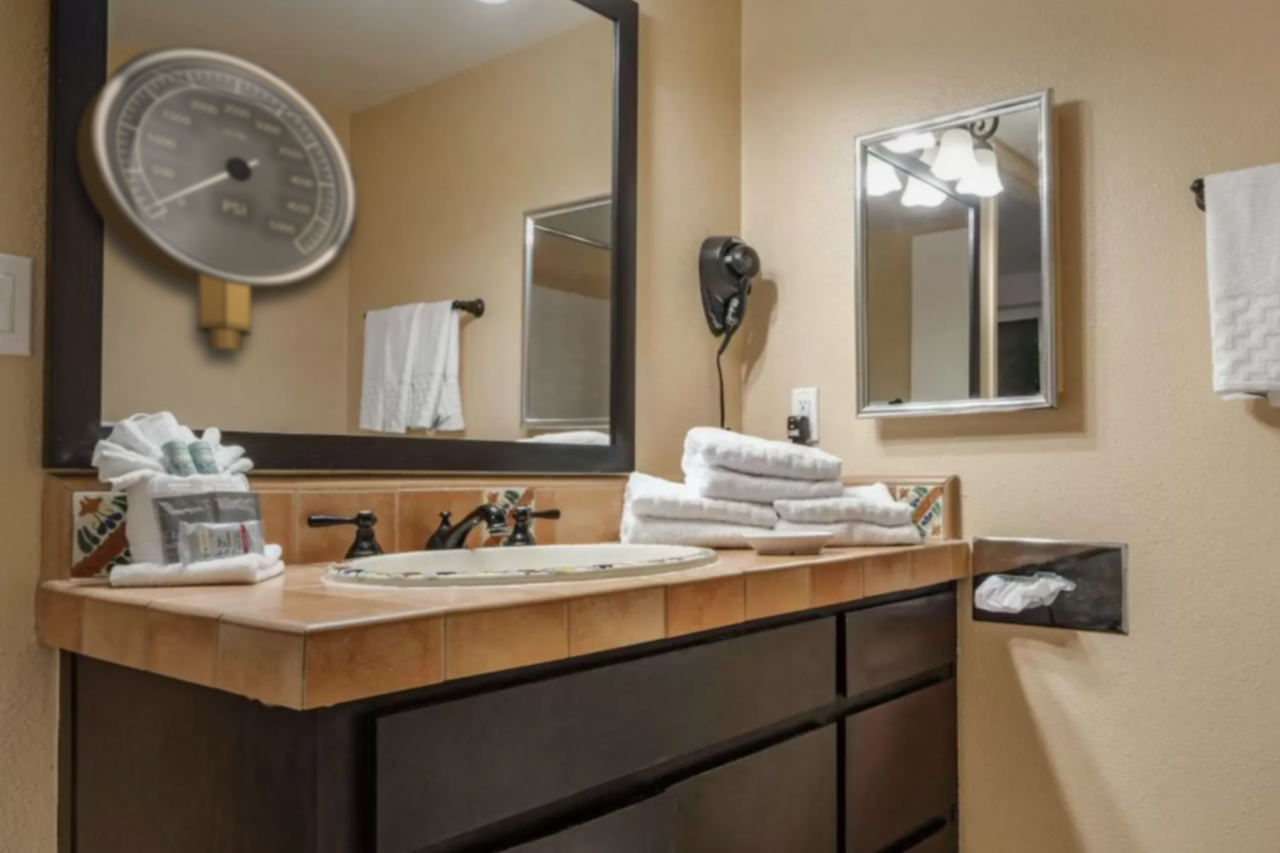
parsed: 100 psi
